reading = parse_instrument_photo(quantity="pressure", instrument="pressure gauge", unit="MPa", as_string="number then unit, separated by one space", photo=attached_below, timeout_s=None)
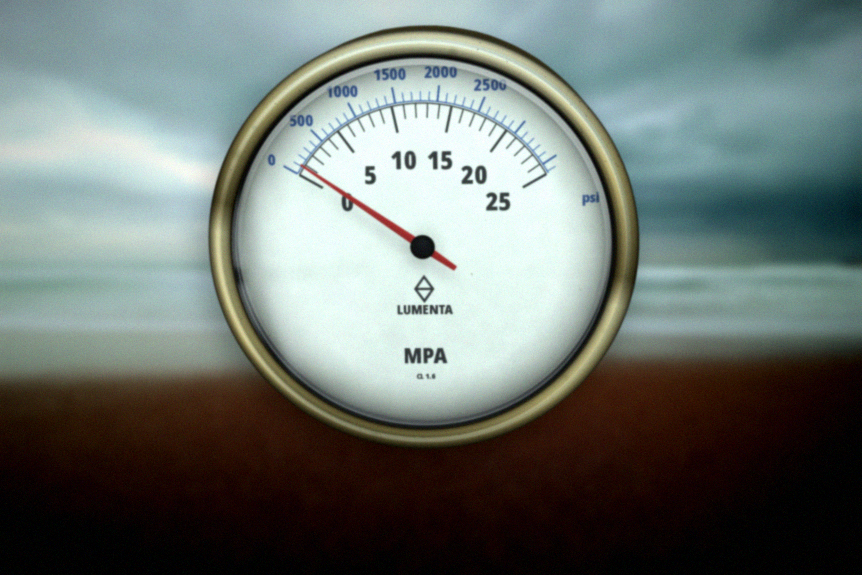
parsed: 1 MPa
